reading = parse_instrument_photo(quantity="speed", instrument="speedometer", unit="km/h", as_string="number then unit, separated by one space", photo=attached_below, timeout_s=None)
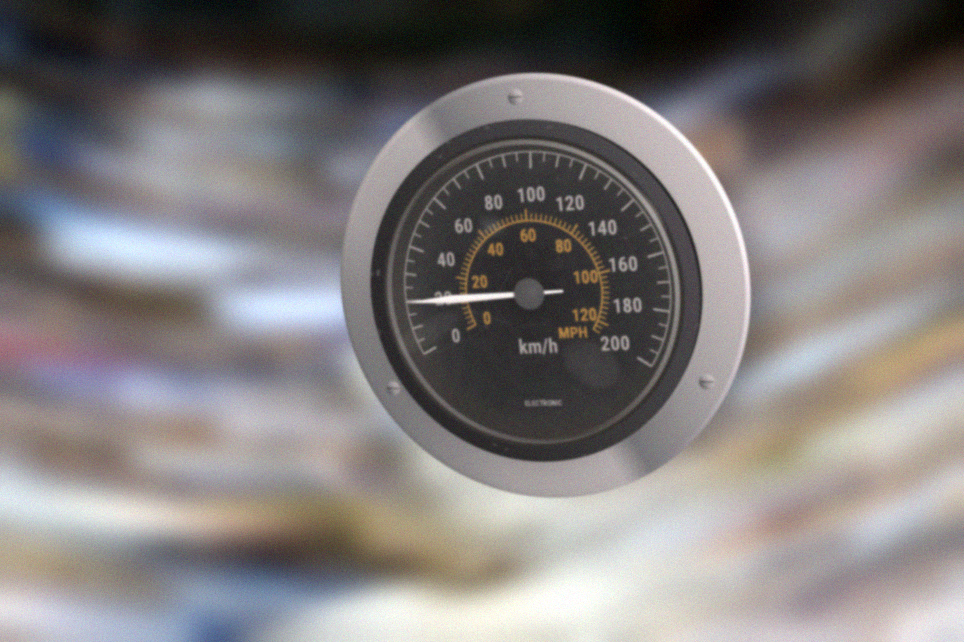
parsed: 20 km/h
